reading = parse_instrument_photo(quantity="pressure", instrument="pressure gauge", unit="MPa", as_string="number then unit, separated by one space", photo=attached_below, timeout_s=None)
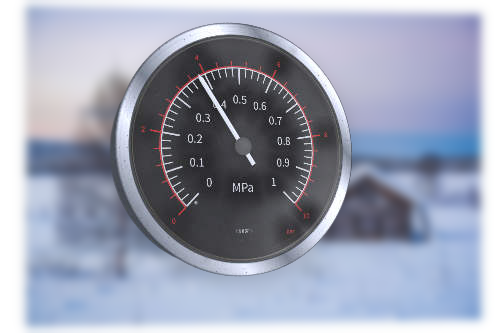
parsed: 0.38 MPa
